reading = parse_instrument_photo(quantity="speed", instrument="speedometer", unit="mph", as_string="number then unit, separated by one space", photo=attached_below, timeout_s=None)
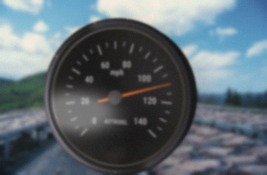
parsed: 110 mph
